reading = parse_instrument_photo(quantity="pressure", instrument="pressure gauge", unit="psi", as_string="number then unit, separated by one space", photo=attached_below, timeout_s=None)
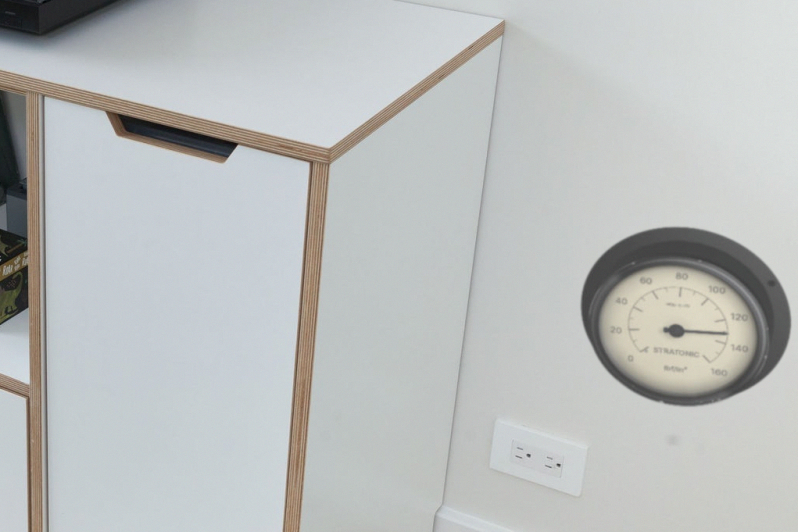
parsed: 130 psi
